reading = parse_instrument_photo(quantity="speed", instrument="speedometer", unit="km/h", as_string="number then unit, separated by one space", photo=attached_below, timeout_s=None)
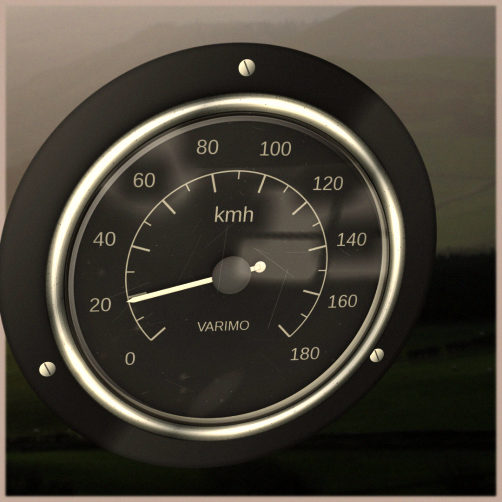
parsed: 20 km/h
